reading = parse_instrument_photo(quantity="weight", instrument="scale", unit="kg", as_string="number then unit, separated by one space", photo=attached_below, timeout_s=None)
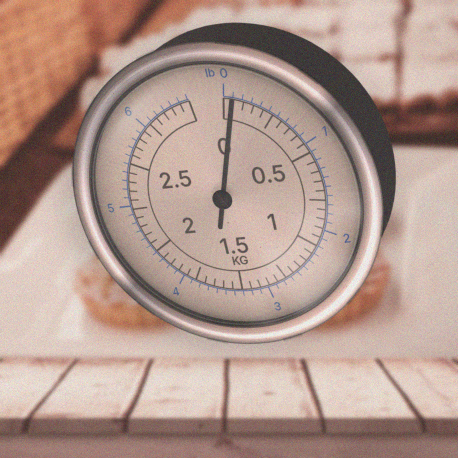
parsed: 0.05 kg
